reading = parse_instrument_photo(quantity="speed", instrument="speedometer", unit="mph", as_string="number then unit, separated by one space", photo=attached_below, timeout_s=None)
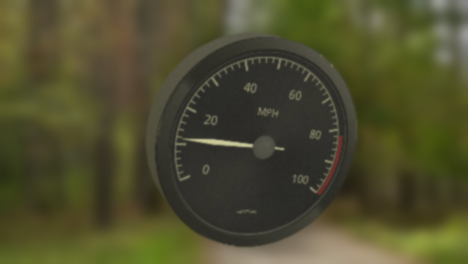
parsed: 12 mph
